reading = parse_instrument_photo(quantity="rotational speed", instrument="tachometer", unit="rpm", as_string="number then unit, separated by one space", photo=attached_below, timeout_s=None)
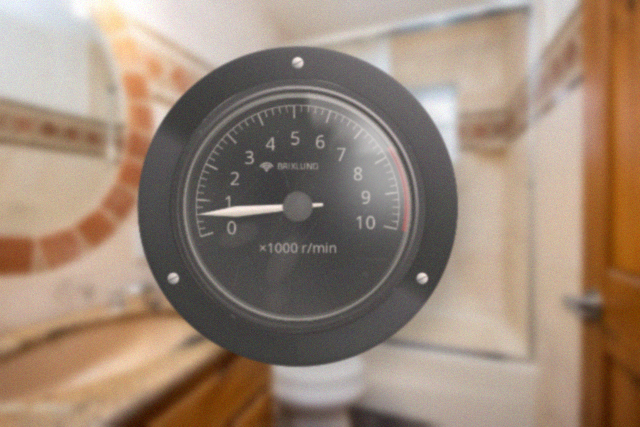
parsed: 600 rpm
